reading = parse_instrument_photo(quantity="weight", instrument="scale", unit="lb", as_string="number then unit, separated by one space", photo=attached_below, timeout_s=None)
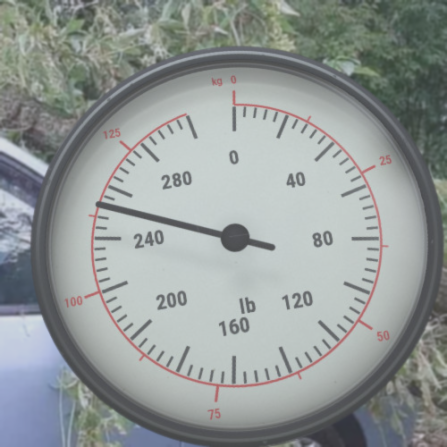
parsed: 252 lb
